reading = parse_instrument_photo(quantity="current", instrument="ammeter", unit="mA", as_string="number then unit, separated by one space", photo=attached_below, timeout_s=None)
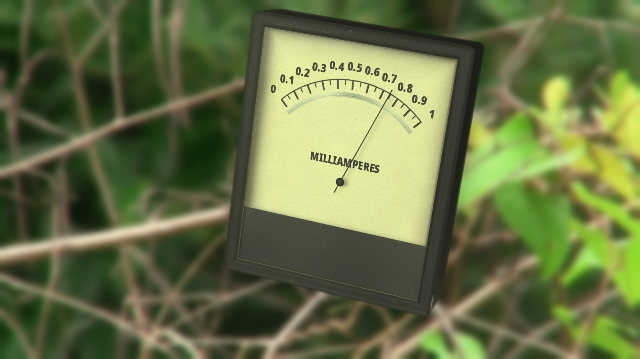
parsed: 0.75 mA
